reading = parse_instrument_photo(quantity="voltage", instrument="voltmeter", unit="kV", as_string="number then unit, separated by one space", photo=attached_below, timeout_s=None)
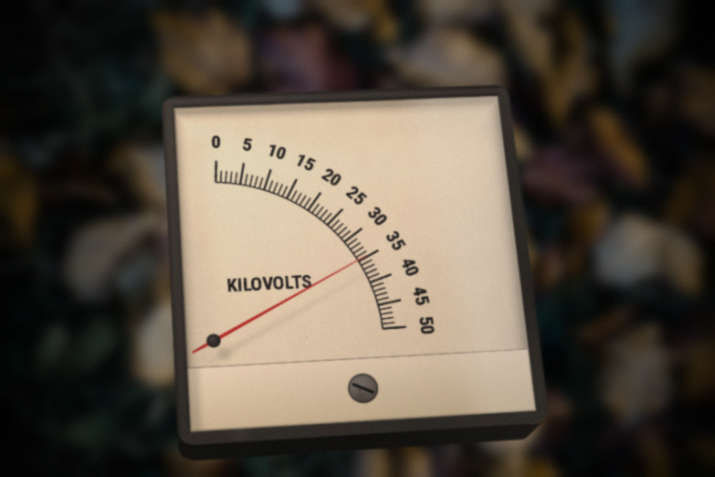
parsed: 35 kV
